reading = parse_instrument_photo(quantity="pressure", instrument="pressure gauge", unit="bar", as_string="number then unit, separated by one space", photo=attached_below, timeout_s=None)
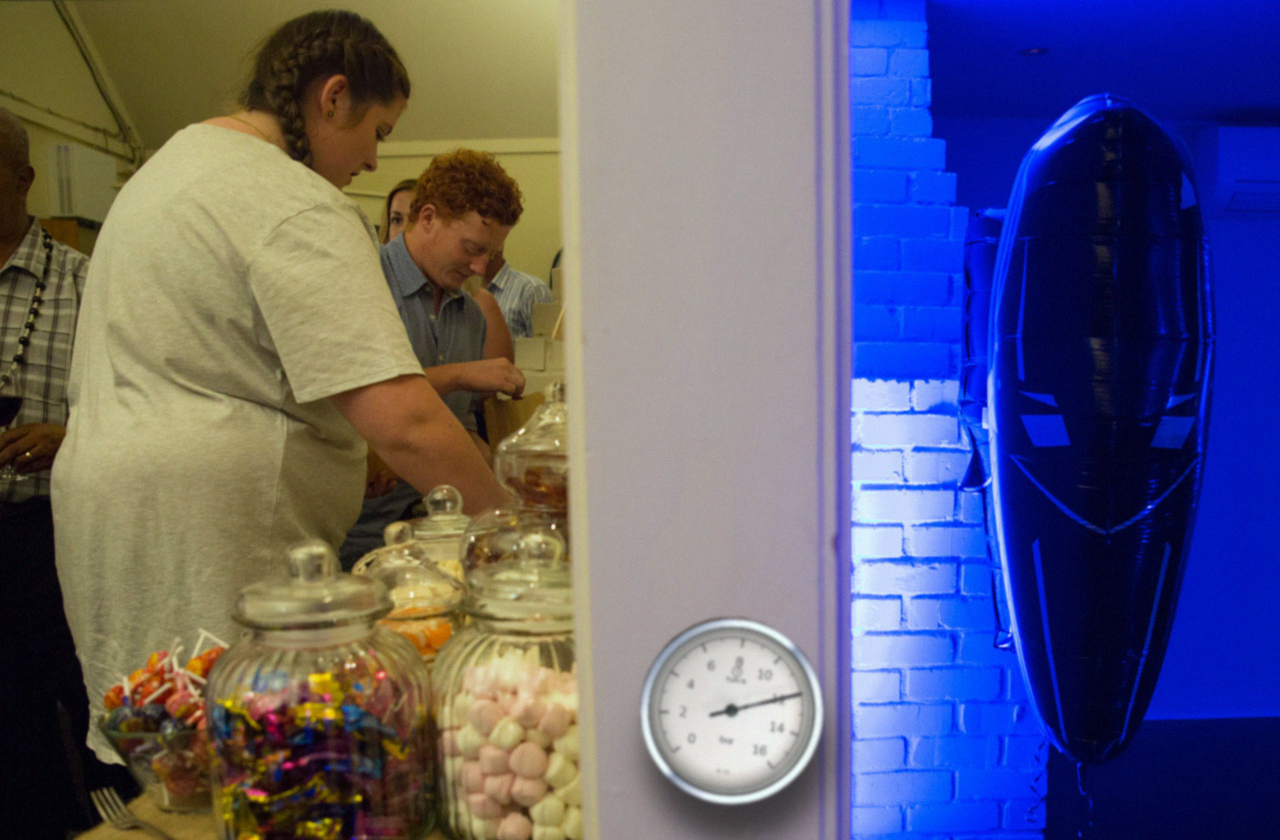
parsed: 12 bar
